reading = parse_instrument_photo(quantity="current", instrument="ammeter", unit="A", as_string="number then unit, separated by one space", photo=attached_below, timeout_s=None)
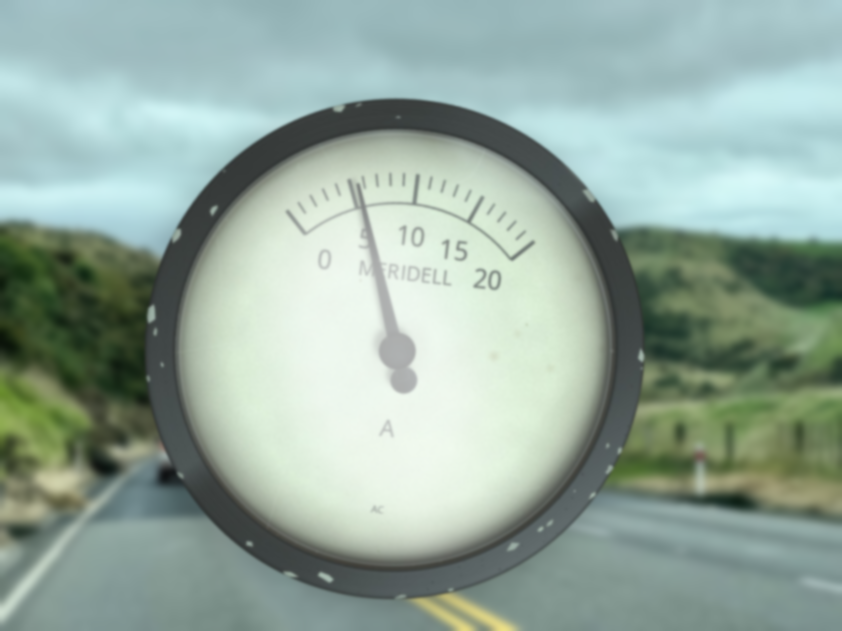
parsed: 5.5 A
